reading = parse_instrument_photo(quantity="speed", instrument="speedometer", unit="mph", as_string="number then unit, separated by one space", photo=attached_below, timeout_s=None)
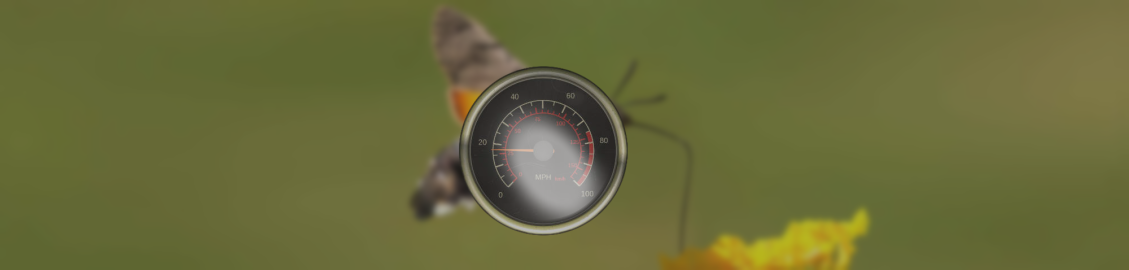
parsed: 17.5 mph
